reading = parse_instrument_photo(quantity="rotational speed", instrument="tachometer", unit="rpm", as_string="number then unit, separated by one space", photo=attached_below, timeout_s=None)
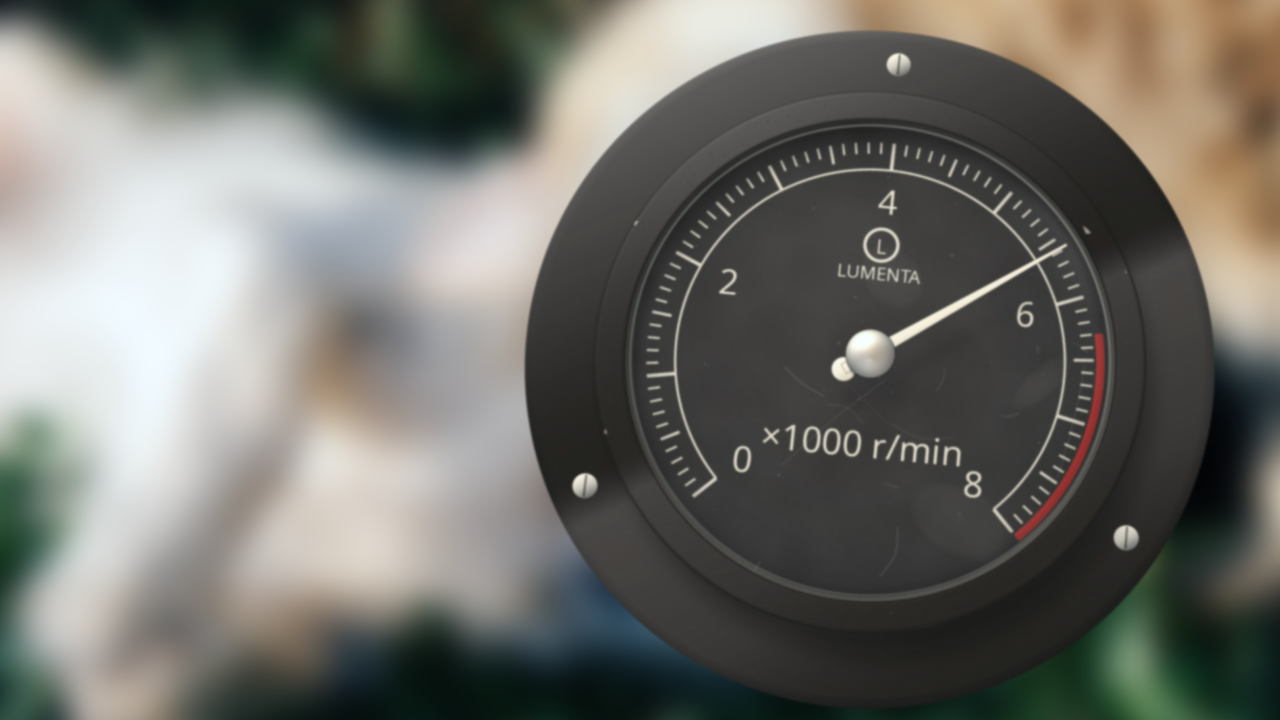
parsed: 5600 rpm
